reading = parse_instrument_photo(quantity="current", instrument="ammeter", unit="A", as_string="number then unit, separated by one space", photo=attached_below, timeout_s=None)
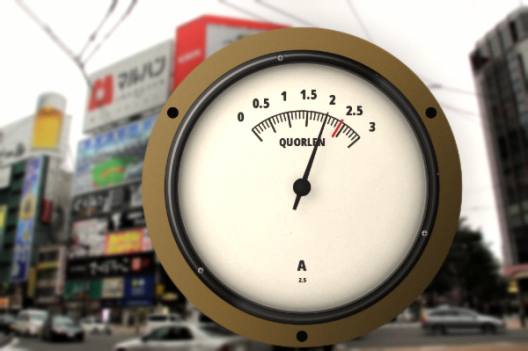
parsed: 2 A
